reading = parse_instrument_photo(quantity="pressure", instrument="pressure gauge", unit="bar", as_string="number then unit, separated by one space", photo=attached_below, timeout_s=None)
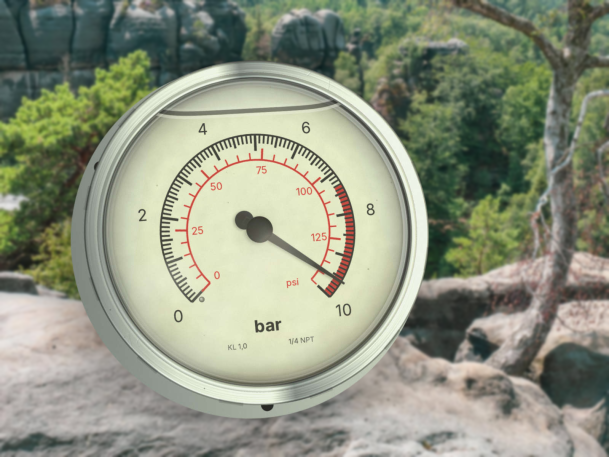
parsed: 9.6 bar
